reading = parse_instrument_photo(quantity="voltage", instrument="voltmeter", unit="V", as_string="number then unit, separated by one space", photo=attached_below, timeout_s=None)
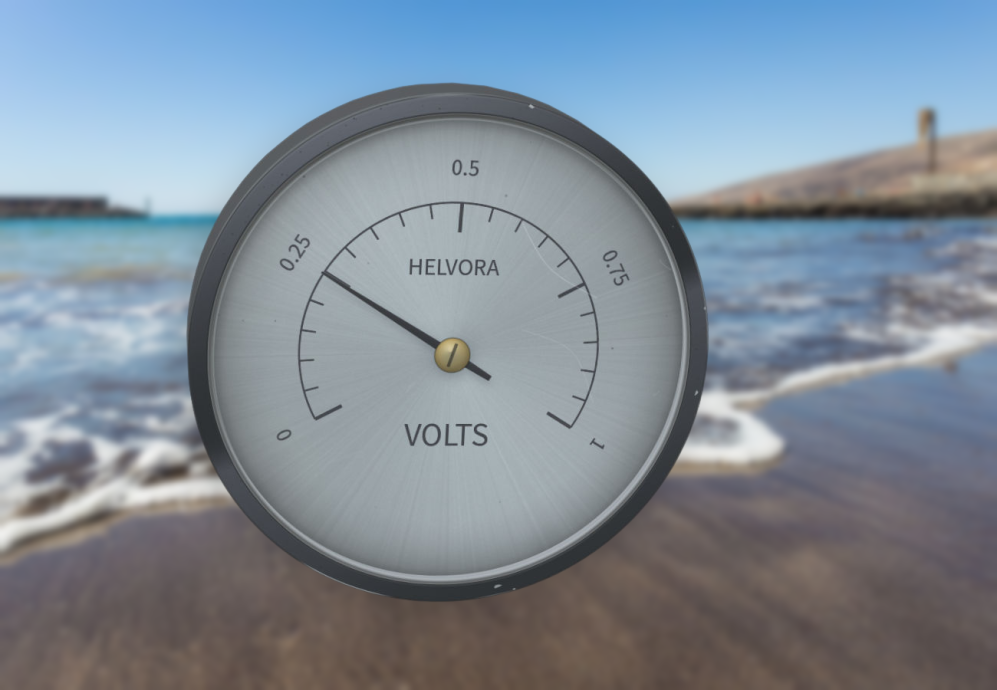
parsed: 0.25 V
